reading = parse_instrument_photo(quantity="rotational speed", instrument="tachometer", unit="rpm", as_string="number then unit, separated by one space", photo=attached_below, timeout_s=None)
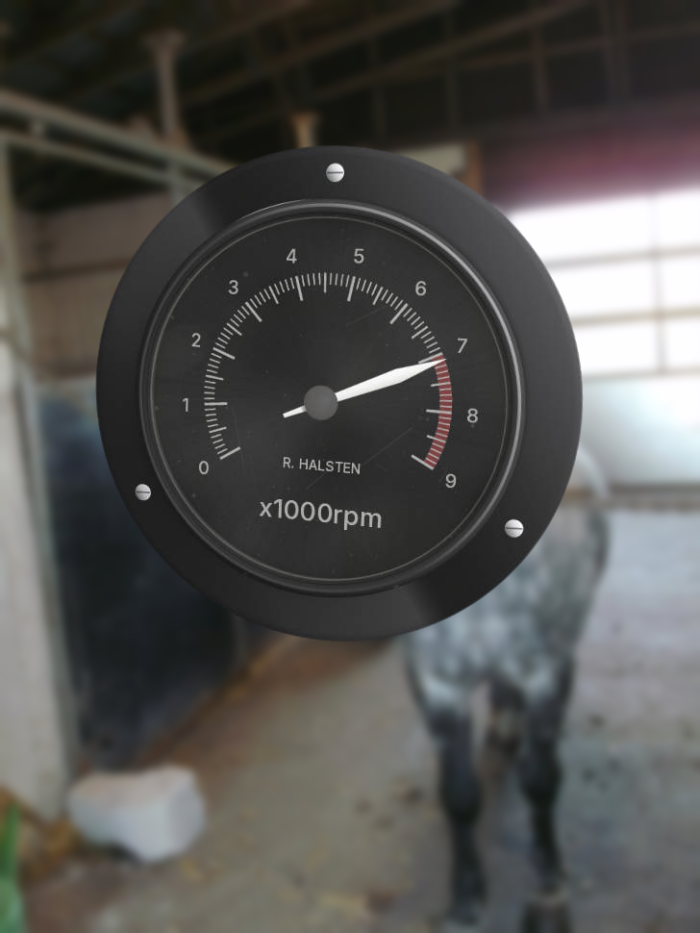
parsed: 7100 rpm
